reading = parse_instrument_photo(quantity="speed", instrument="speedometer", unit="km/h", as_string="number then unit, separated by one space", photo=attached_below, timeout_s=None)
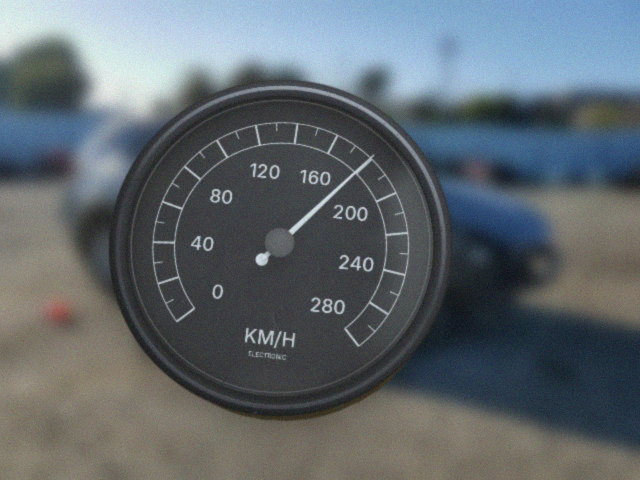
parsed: 180 km/h
